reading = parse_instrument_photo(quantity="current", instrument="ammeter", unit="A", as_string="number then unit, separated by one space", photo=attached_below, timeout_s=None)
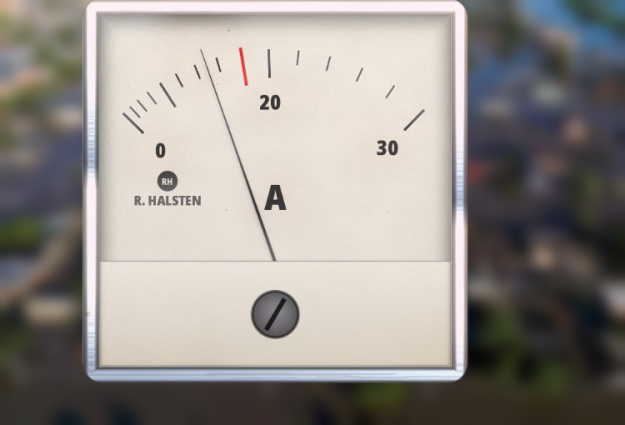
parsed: 15 A
